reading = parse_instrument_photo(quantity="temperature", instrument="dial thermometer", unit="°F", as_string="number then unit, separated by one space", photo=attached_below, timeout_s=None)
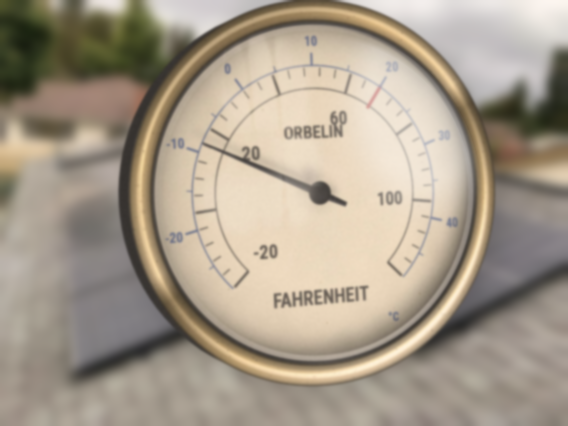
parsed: 16 °F
